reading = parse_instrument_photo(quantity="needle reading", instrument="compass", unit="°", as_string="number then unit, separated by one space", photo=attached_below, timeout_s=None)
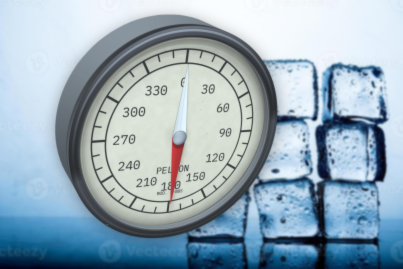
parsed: 180 °
